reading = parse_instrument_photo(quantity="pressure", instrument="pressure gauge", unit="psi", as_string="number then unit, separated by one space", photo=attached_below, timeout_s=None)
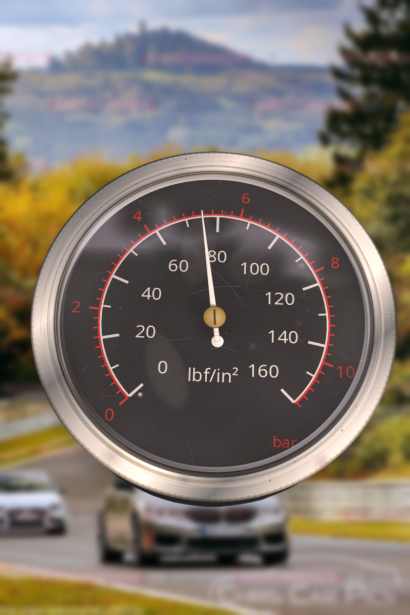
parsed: 75 psi
